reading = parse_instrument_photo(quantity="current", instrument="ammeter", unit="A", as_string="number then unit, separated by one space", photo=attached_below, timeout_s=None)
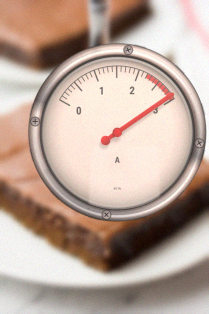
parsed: 2.9 A
